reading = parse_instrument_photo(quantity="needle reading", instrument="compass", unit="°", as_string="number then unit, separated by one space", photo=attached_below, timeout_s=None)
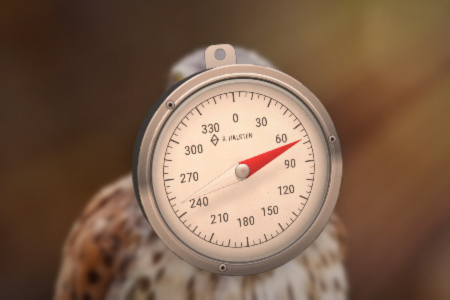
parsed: 70 °
